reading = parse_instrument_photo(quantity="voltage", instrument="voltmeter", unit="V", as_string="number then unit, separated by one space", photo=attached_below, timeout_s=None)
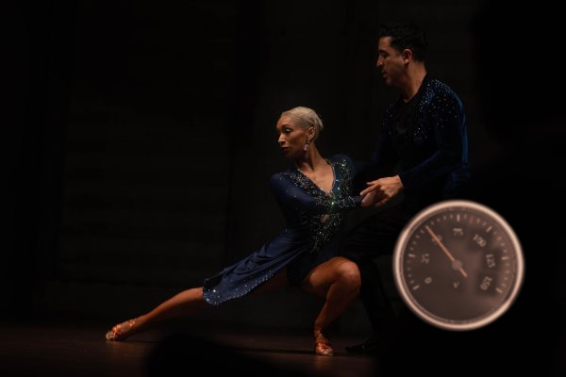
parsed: 50 V
